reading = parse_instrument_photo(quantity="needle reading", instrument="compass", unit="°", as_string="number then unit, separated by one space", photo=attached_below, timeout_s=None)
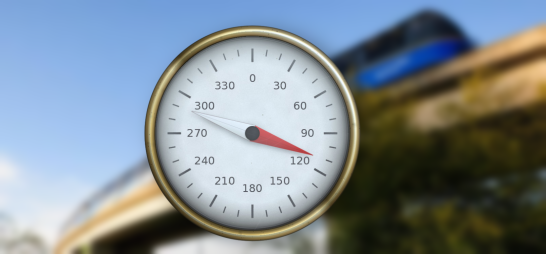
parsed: 110 °
